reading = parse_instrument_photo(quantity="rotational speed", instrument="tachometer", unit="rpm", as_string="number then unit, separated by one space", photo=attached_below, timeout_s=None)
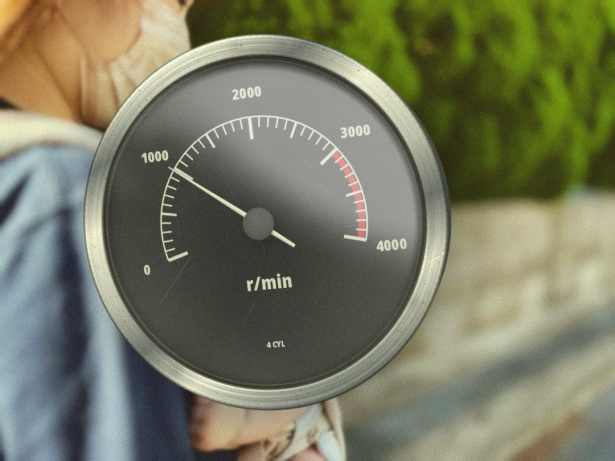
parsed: 1000 rpm
